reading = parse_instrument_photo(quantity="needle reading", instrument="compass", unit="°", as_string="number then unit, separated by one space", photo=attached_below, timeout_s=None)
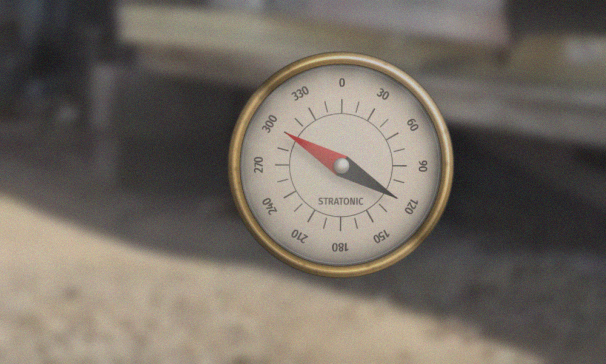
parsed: 300 °
